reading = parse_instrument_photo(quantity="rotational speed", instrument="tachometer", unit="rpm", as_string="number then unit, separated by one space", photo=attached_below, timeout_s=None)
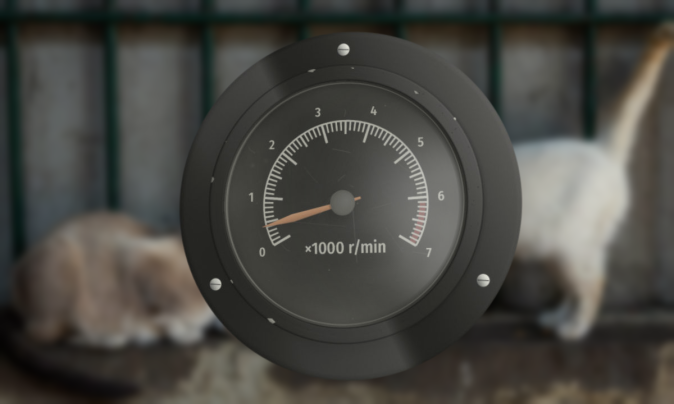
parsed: 400 rpm
